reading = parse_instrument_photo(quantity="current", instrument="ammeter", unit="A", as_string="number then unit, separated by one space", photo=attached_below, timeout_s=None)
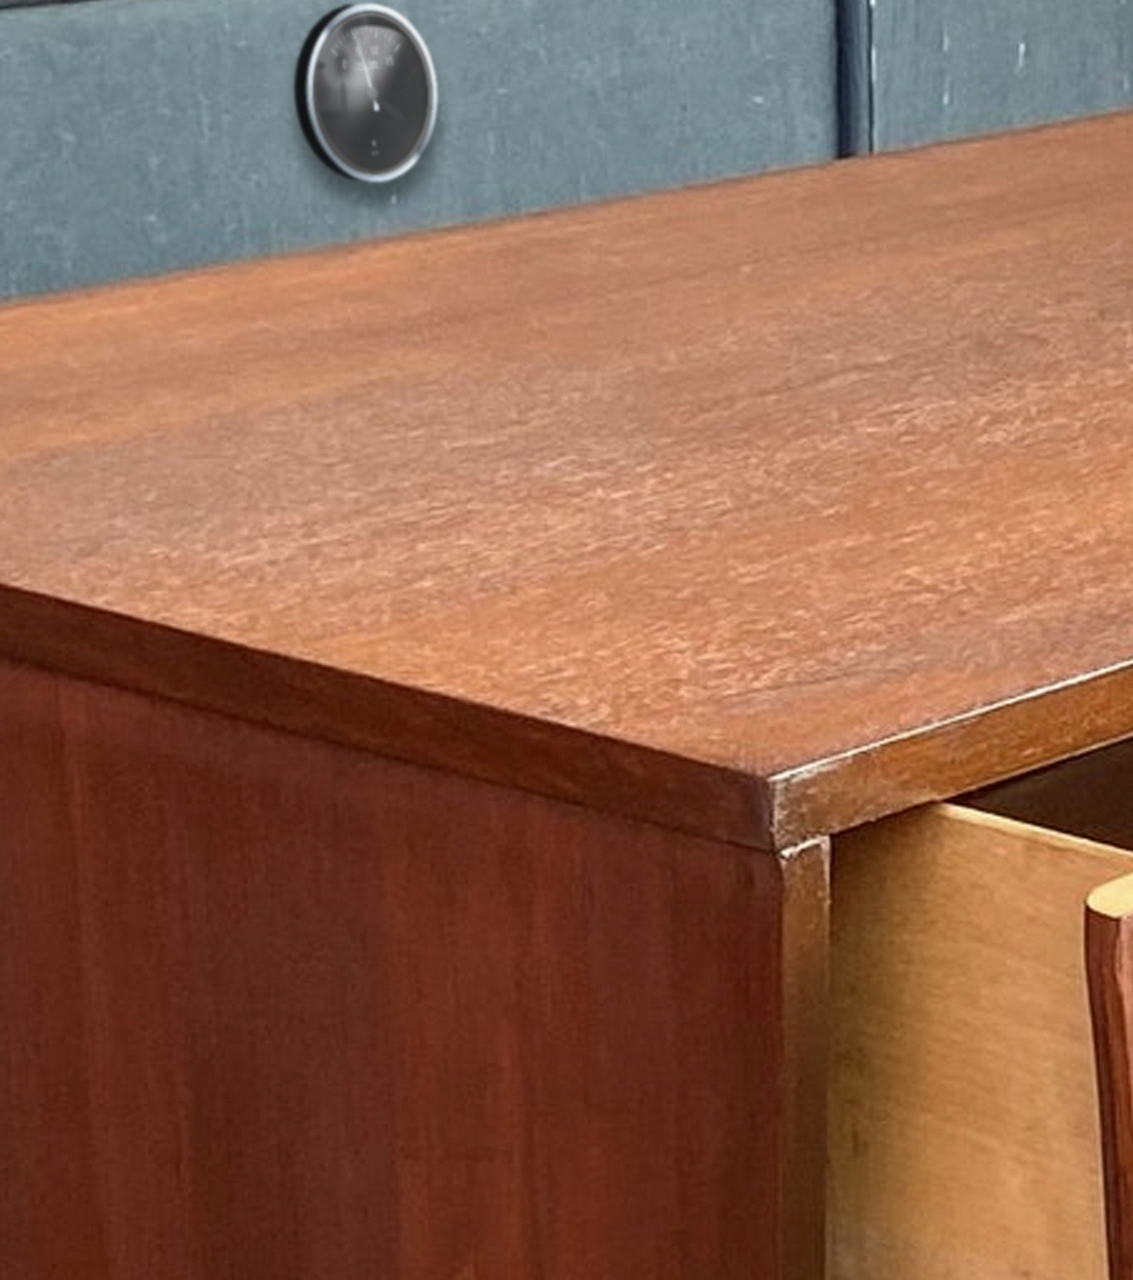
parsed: 5 A
